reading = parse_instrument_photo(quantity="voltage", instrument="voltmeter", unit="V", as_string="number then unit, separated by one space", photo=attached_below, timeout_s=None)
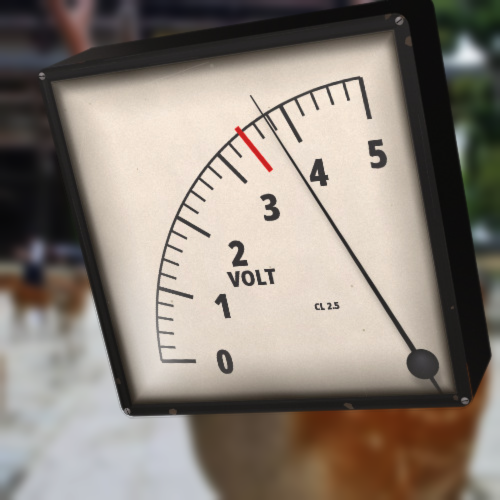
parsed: 3.8 V
